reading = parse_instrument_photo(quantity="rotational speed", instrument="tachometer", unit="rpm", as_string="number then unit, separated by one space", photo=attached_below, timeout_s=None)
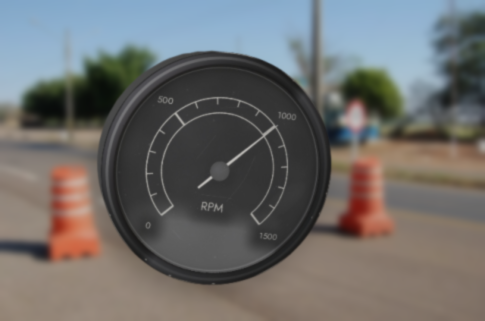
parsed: 1000 rpm
